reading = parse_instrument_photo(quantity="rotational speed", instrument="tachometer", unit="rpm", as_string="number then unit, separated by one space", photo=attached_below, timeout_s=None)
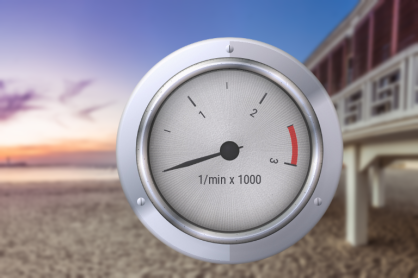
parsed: 0 rpm
